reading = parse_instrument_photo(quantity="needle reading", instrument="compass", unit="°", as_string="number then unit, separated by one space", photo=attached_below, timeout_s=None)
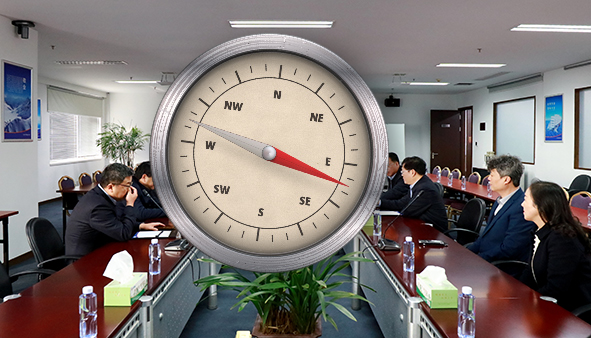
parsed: 105 °
